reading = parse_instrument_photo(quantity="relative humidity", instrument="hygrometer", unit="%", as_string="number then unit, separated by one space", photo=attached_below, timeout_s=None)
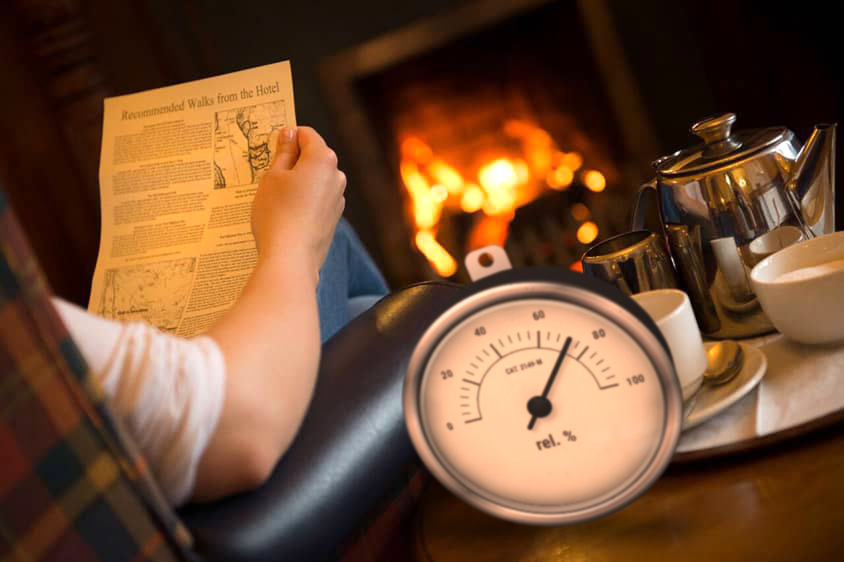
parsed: 72 %
